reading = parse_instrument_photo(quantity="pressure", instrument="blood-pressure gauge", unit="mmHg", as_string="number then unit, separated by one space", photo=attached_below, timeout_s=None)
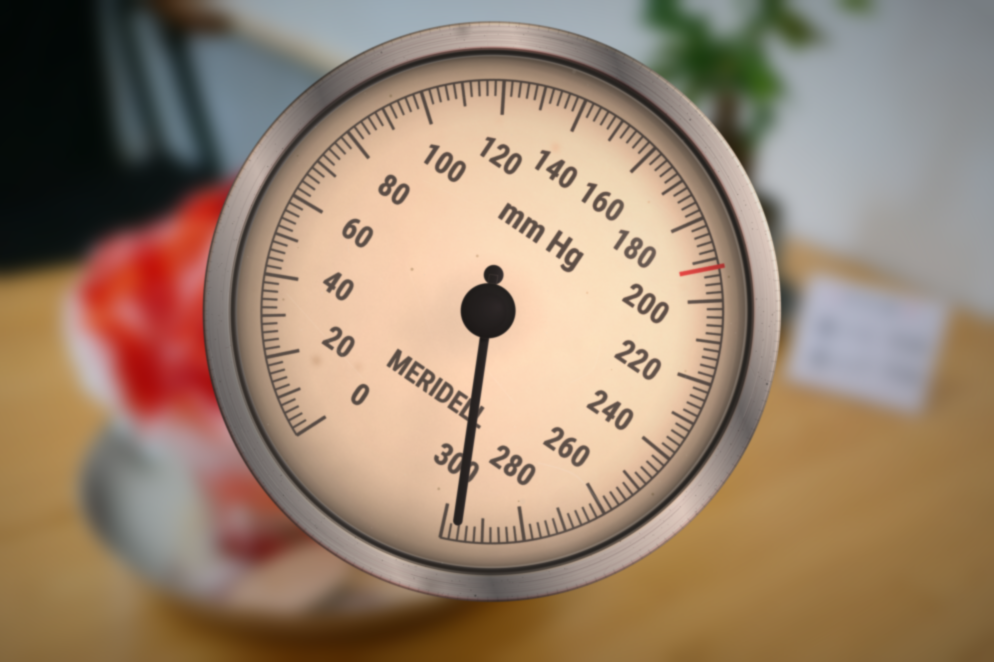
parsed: 296 mmHg
